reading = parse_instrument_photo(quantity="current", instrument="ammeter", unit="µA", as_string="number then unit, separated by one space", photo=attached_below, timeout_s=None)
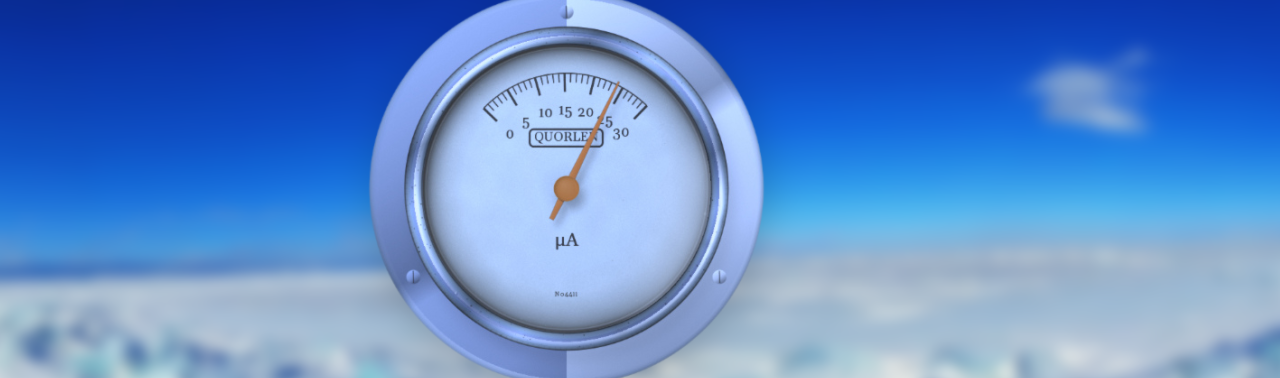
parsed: 24 µA
